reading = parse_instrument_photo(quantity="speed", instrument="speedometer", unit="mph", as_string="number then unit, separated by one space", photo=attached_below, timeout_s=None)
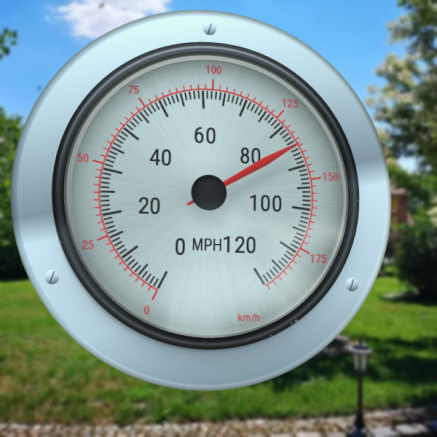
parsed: 85 mph
